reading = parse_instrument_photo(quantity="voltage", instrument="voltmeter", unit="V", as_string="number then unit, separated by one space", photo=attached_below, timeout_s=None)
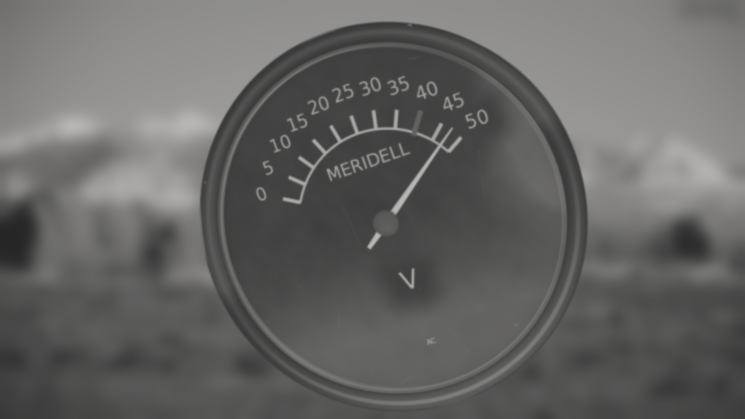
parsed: 47.5 V
